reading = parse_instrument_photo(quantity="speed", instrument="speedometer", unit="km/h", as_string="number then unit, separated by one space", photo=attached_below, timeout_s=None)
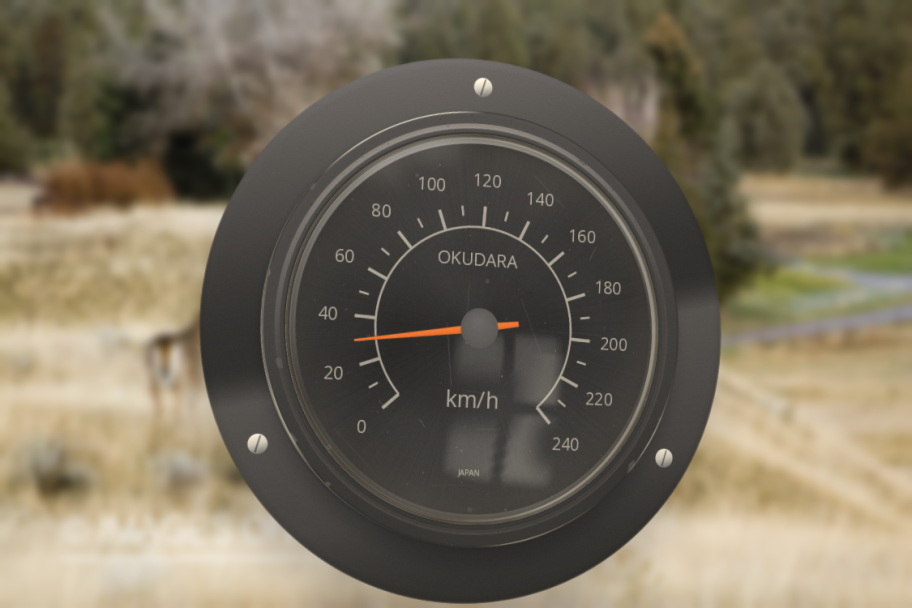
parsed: 30 km/h
